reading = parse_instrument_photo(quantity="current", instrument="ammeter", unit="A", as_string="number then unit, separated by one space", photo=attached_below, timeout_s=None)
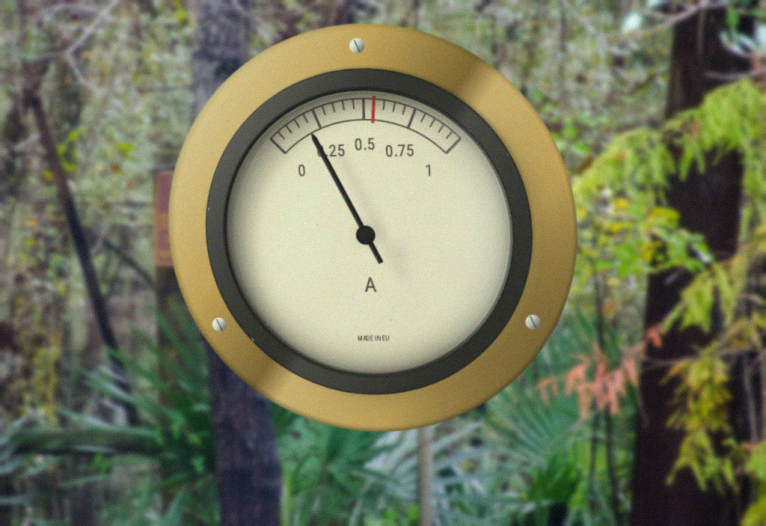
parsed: 0.2 A
